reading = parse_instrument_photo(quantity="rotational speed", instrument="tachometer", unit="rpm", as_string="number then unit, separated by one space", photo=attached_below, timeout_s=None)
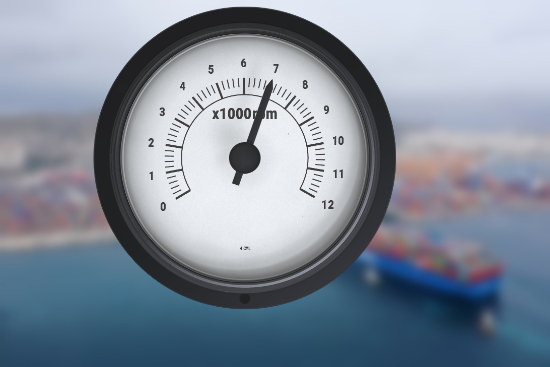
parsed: 7000 rpm
